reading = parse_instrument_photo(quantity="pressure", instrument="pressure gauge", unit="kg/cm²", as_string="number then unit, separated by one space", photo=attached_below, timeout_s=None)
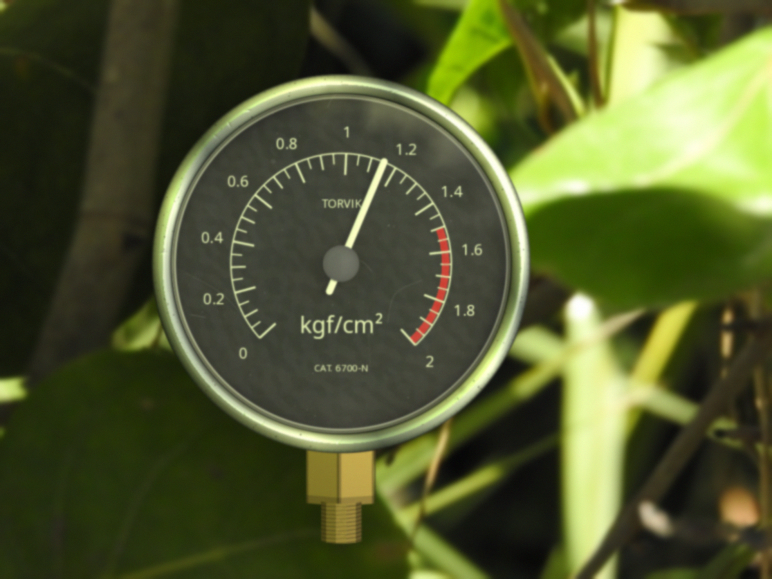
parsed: 1.15 kg/cm²
